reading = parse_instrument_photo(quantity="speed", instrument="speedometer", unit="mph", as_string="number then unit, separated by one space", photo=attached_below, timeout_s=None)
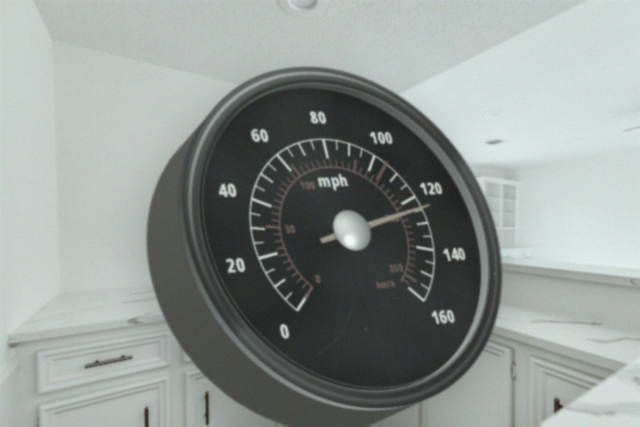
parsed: 125 mph
